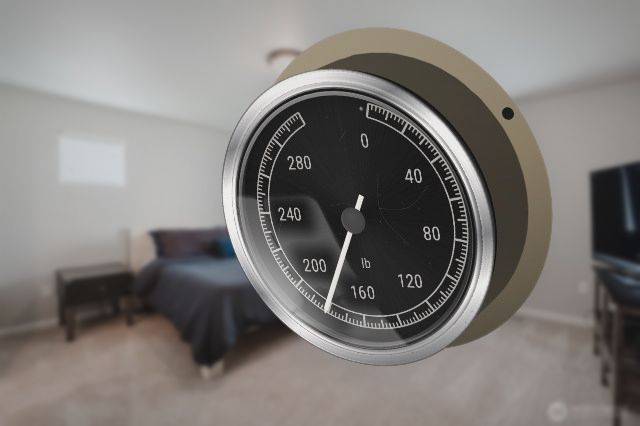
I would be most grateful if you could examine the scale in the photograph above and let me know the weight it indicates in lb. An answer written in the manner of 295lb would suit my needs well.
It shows 180lb
